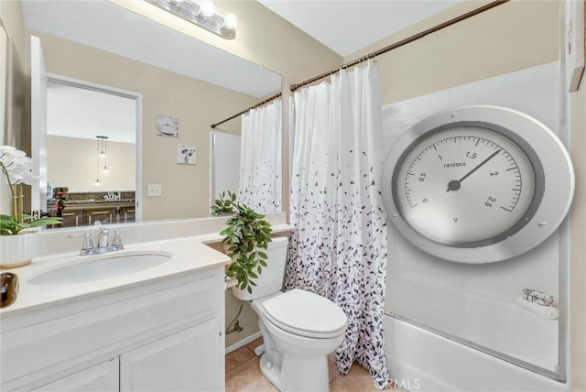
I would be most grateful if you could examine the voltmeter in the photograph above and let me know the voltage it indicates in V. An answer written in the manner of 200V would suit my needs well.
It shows 1.75V
